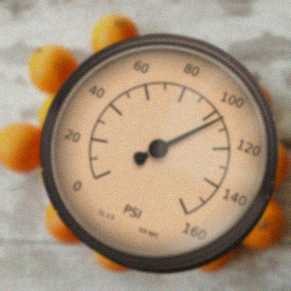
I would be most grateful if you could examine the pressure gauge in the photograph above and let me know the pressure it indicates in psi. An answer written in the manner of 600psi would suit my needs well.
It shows 105psi
